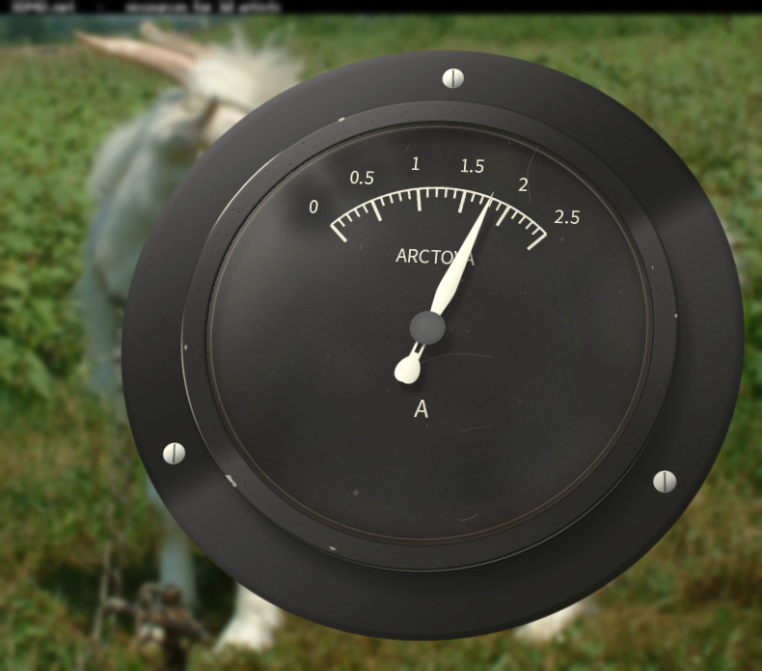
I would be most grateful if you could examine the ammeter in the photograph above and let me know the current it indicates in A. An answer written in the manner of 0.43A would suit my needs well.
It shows 1.8A
